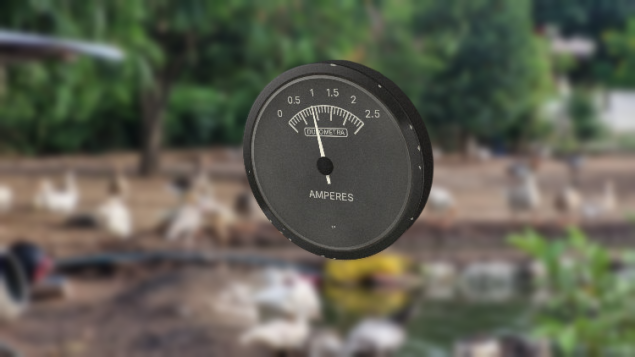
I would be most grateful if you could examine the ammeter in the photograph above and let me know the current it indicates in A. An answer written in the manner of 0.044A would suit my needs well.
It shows 1A
